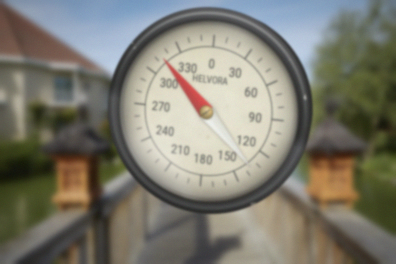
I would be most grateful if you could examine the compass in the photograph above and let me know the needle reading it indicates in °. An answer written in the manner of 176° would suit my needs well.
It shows 315°
